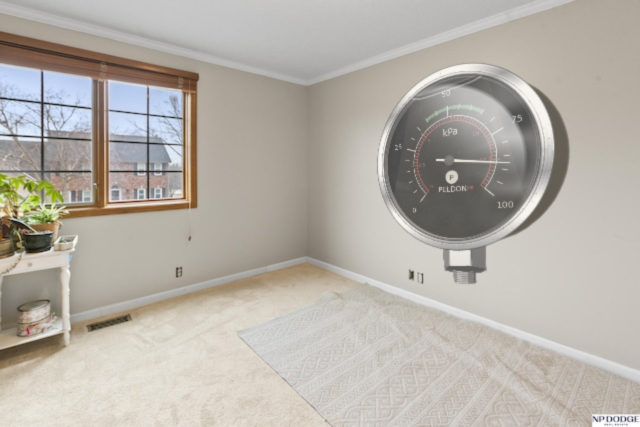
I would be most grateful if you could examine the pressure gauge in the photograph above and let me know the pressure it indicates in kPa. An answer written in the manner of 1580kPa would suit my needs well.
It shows 87.5kPa
